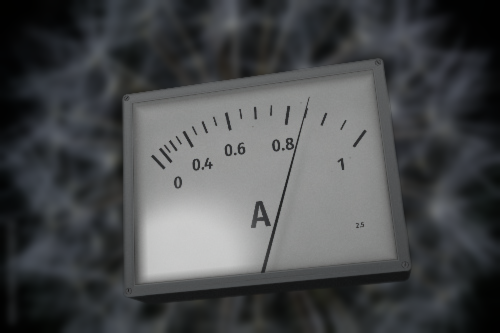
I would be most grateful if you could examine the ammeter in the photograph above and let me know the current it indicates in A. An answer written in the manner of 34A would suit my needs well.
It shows 0.85A
